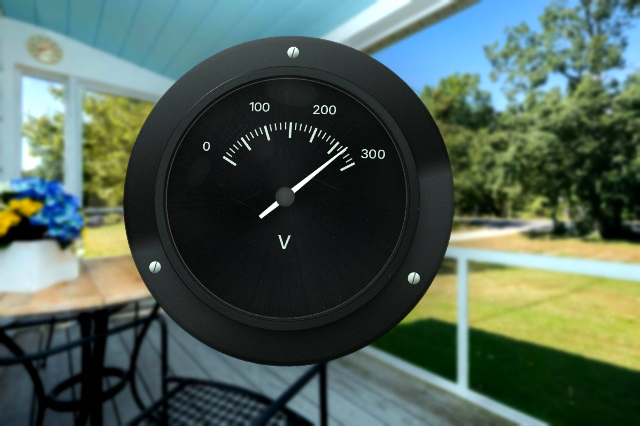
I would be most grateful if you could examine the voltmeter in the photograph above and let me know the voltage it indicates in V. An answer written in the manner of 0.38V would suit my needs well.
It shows 270V
